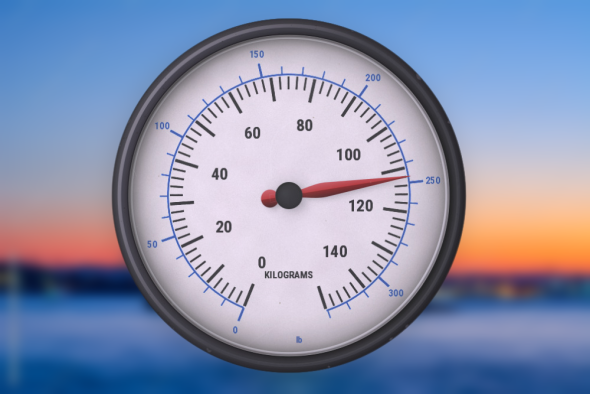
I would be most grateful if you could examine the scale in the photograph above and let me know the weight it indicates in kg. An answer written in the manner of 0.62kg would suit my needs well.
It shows 112kg
